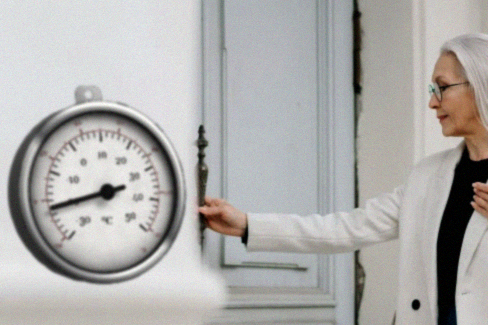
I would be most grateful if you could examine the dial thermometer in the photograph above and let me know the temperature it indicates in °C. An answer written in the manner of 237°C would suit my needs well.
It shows -20°C
